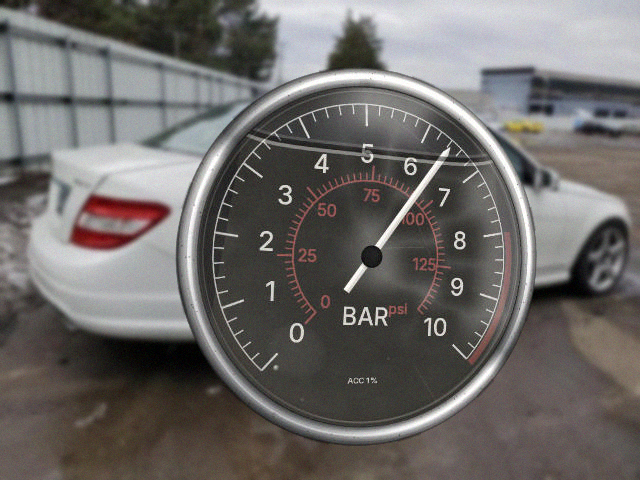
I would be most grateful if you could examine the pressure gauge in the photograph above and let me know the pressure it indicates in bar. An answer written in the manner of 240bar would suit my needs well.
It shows 6.4bar
